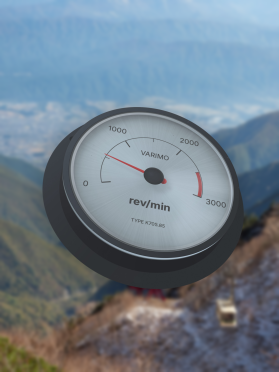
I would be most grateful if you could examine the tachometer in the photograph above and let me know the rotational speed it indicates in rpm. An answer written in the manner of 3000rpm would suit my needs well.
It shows 500rpm
